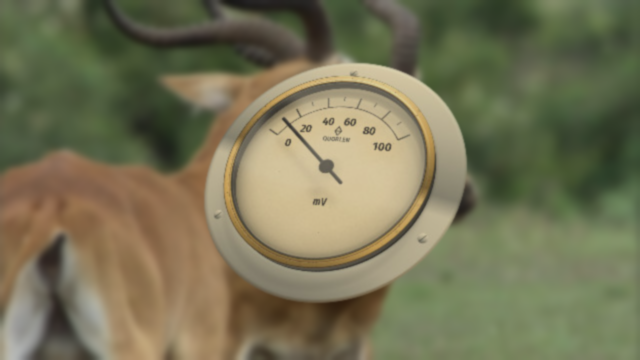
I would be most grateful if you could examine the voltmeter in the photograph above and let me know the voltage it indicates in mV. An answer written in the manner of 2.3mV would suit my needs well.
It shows 10mV
